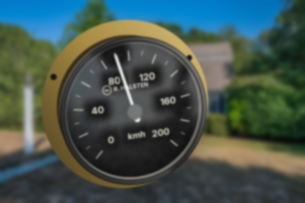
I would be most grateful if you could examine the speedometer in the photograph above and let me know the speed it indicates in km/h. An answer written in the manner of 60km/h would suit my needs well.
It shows 90km/h
